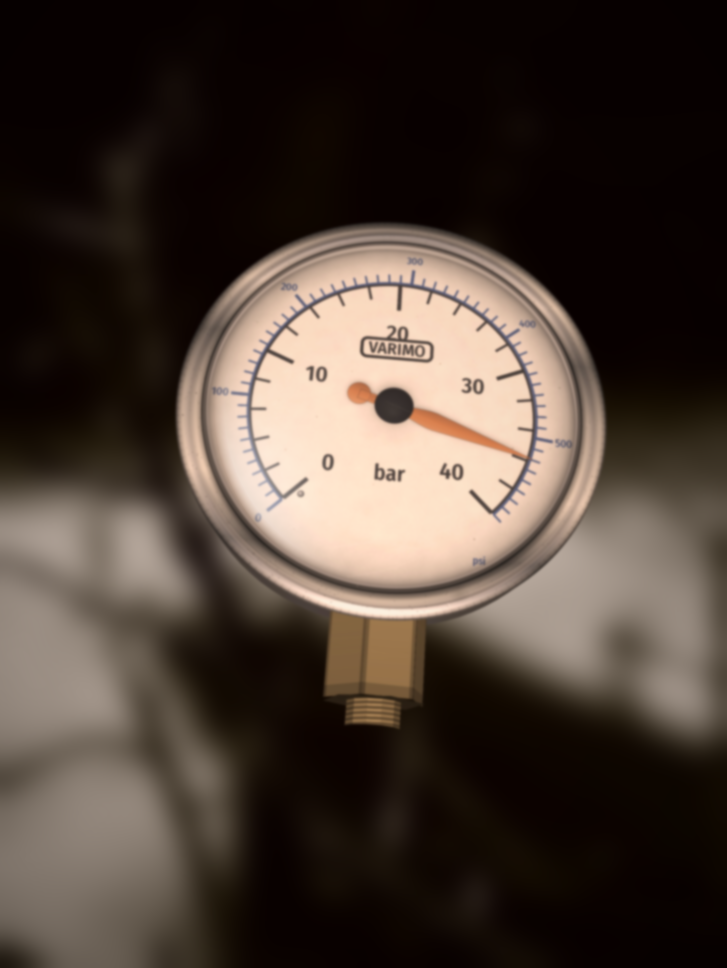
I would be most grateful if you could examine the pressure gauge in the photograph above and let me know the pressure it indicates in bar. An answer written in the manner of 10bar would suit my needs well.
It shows 36bar
